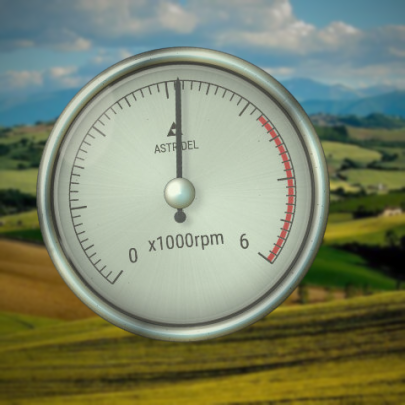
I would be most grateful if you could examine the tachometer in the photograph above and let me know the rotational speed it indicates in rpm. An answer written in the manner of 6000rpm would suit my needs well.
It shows 3150rpm
